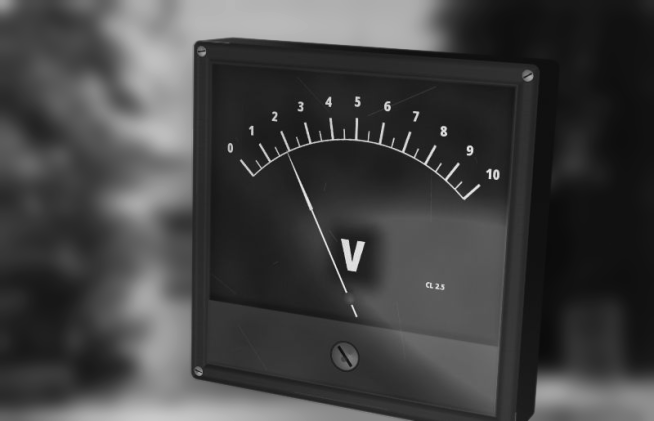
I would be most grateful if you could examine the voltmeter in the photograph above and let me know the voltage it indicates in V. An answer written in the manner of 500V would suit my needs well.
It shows 2V
